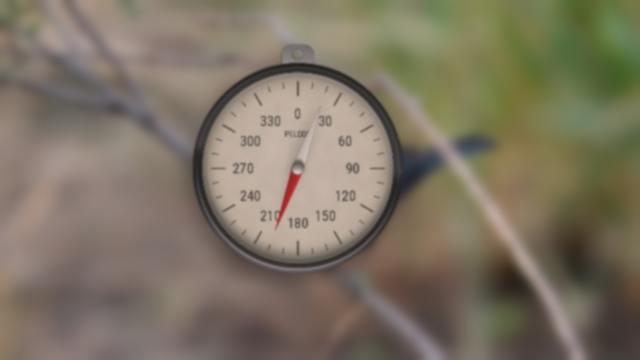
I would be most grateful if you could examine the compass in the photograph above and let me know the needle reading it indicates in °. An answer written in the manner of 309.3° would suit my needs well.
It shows 200°
